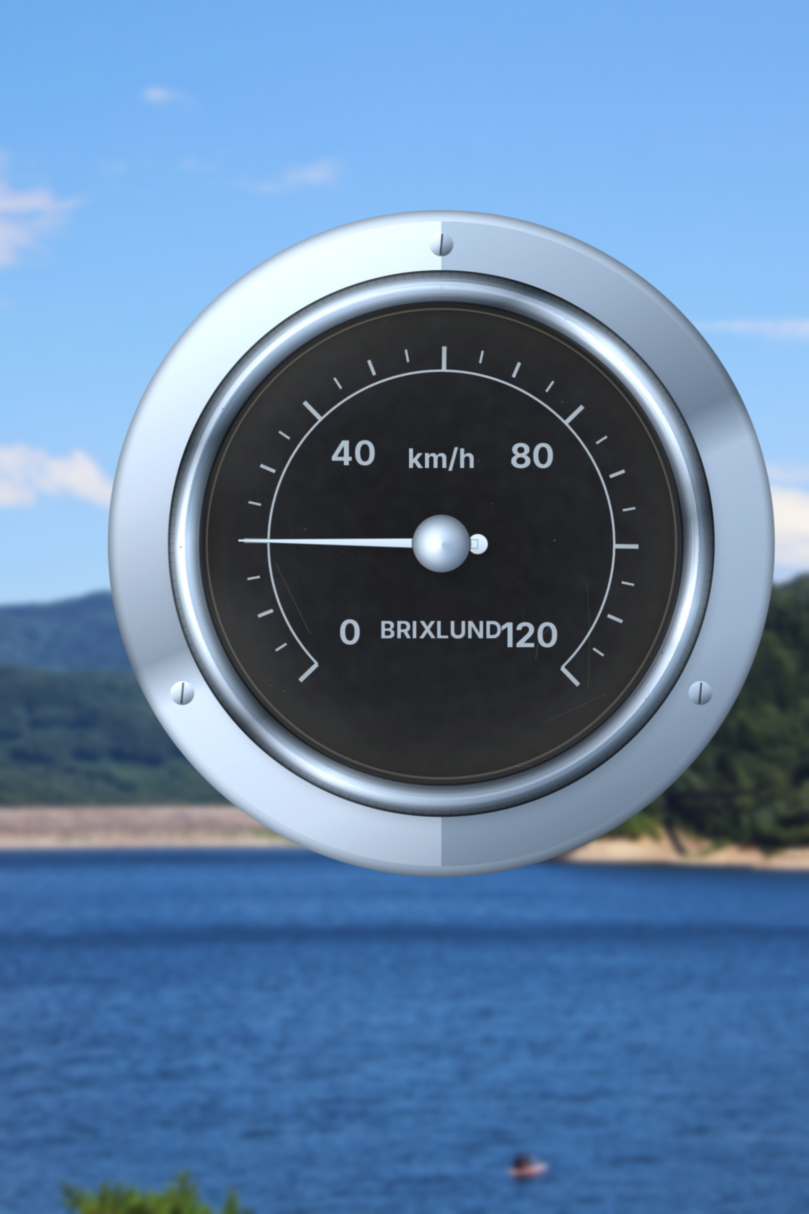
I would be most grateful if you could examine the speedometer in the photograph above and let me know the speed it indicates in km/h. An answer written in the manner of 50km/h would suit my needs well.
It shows 20km/h
